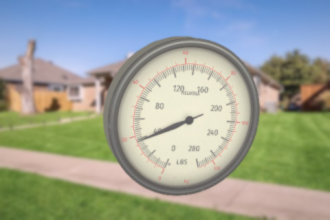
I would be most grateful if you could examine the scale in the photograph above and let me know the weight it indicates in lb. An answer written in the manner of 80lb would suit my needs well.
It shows 40lb
